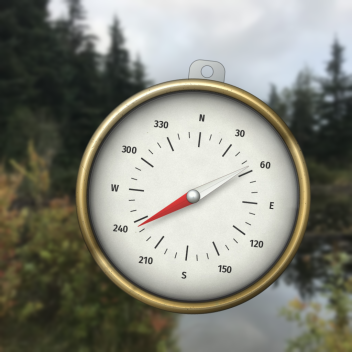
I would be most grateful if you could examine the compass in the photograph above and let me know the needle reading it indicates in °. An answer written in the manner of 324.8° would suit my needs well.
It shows 235°
